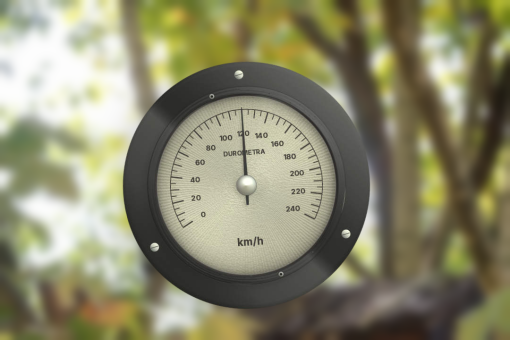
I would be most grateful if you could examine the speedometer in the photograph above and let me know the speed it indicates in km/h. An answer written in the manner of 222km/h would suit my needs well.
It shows 120km/h
